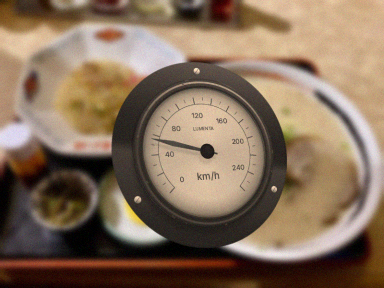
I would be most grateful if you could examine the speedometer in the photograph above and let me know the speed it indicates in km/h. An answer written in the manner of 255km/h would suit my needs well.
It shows 55km/h
